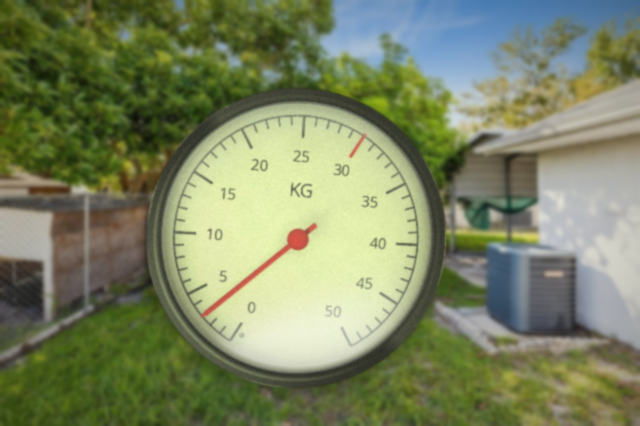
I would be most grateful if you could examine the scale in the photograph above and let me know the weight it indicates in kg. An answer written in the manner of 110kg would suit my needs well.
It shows 3kg
